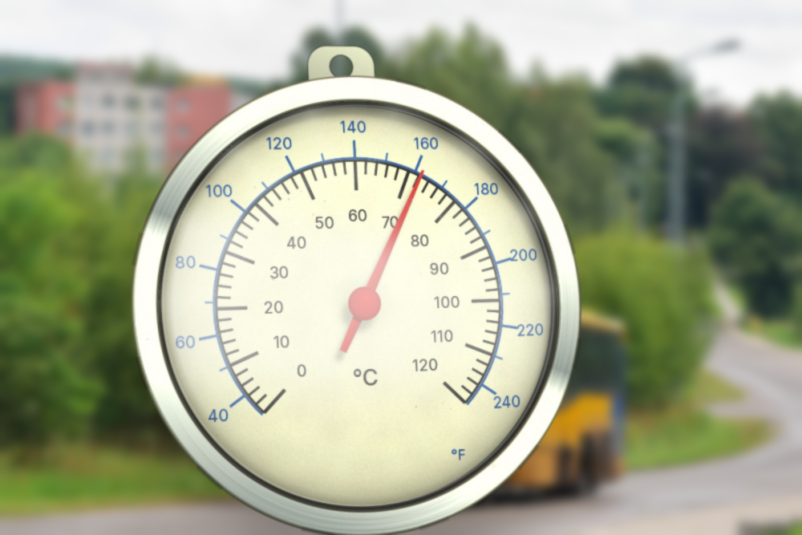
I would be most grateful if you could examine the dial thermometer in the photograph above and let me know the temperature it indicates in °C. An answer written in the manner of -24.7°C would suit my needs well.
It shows 72°C
